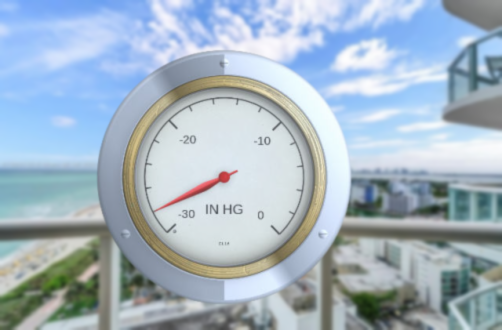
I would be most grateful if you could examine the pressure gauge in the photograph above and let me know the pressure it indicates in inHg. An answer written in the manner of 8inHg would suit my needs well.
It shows -28inHg
